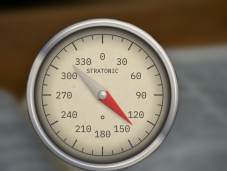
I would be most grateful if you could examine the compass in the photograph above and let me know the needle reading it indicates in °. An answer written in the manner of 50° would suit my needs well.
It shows 135°
